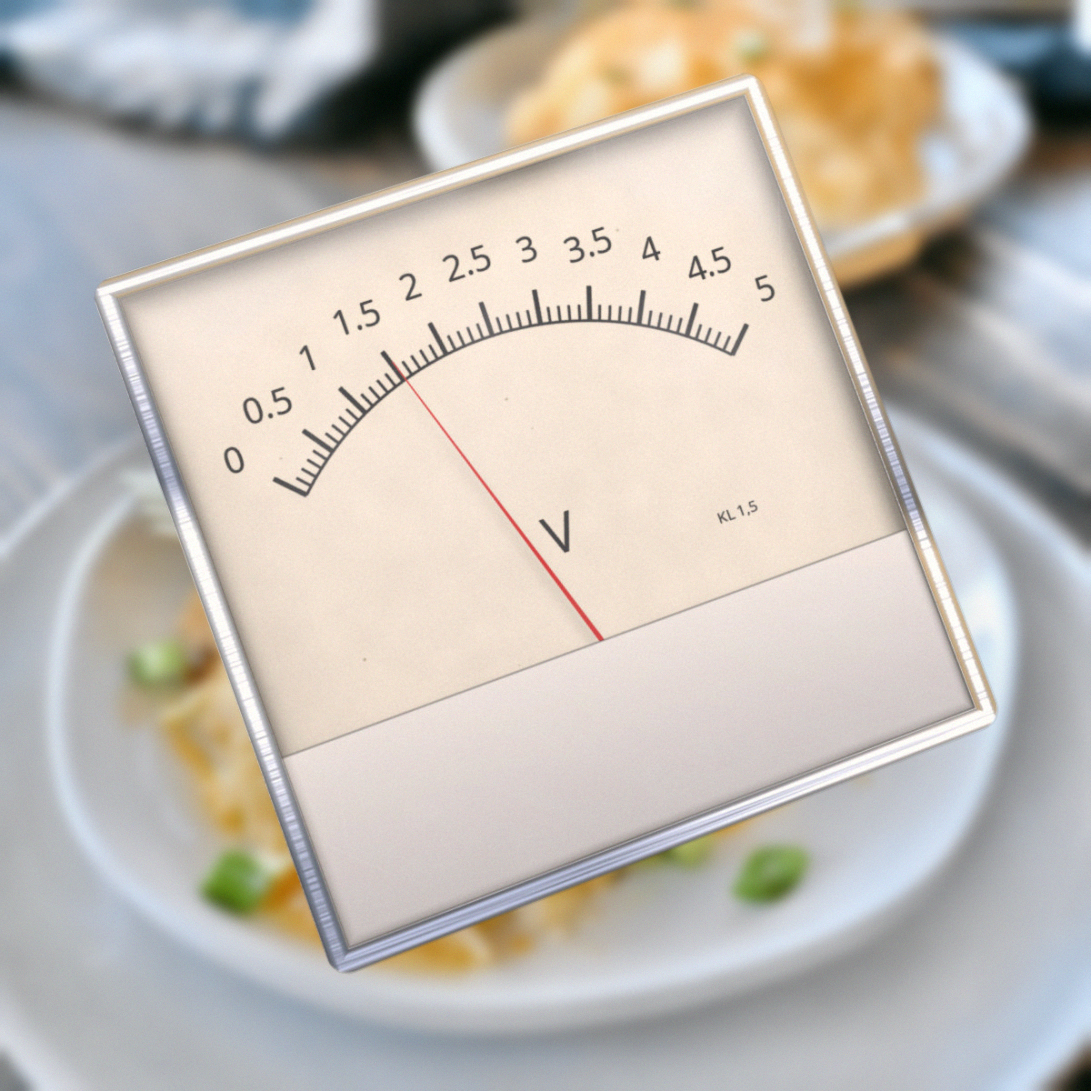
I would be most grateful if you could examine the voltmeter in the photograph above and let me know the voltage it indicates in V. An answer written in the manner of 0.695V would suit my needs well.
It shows 1.5V
